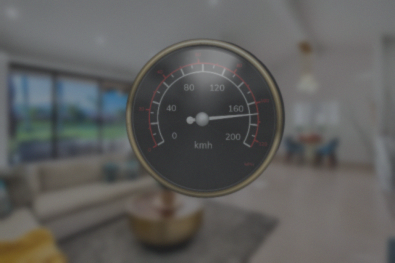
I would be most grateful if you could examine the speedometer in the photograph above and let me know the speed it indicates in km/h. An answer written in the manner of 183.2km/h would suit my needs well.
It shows 170km/h
